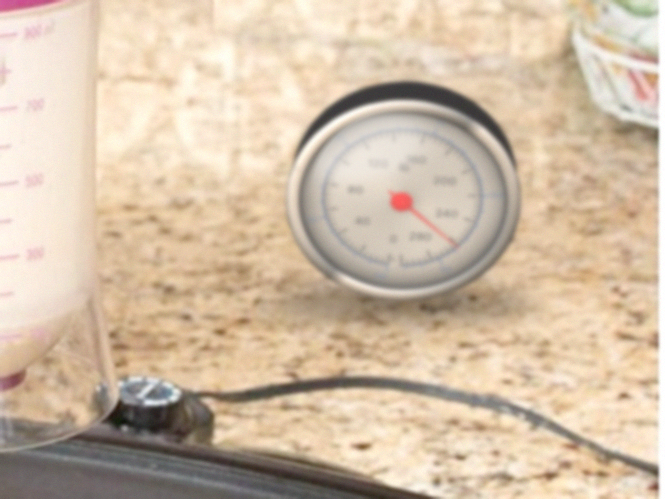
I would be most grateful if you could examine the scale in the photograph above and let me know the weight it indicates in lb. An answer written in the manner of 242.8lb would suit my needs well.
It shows 260lb
